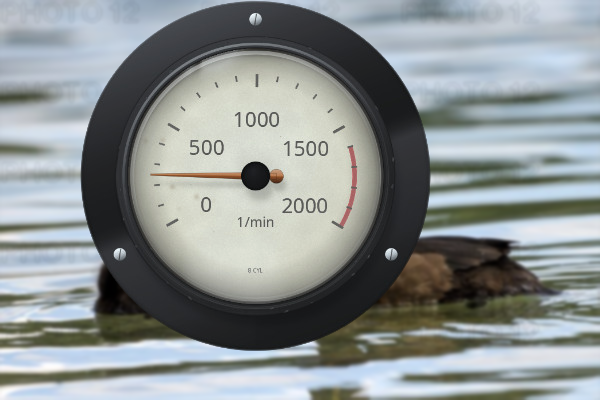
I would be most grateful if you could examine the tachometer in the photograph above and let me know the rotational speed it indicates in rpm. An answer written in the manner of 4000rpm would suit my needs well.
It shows 250rpm
